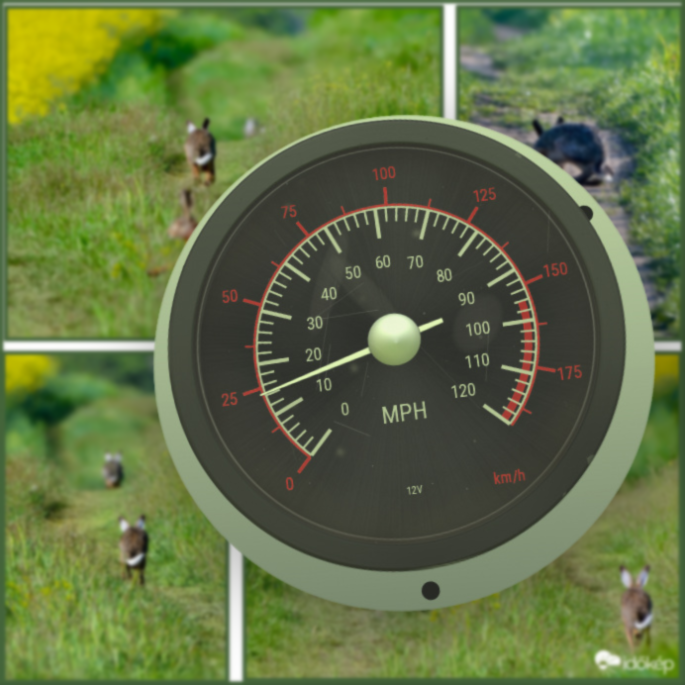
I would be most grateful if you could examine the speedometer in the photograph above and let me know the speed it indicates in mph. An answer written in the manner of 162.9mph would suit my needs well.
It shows 14mph
